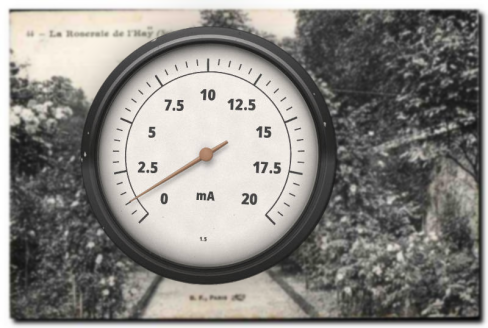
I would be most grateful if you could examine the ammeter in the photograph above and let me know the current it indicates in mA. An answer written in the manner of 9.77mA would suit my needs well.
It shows 1mA
